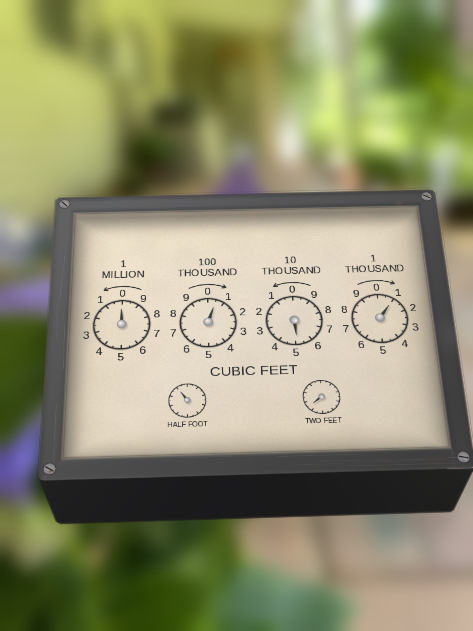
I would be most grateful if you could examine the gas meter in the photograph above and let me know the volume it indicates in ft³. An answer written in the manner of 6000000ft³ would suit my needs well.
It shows 5100ft³
